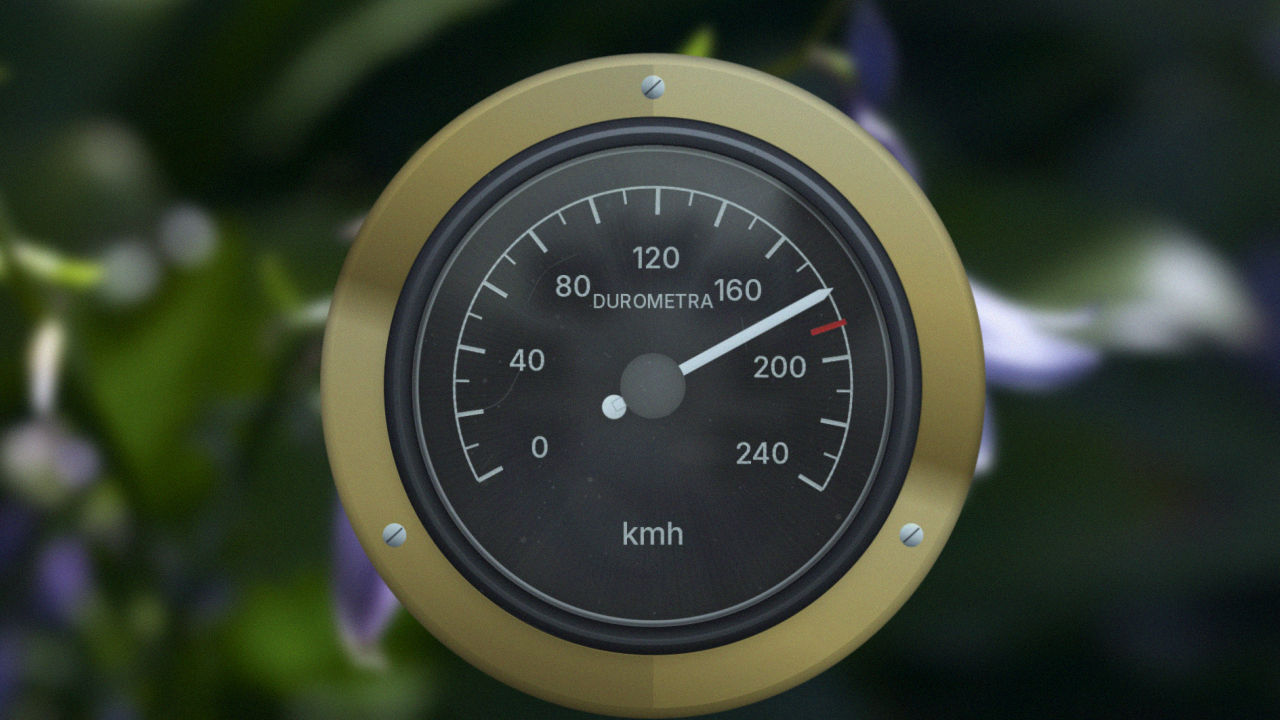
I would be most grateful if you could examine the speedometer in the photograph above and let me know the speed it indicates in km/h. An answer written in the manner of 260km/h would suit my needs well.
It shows 180km/h
